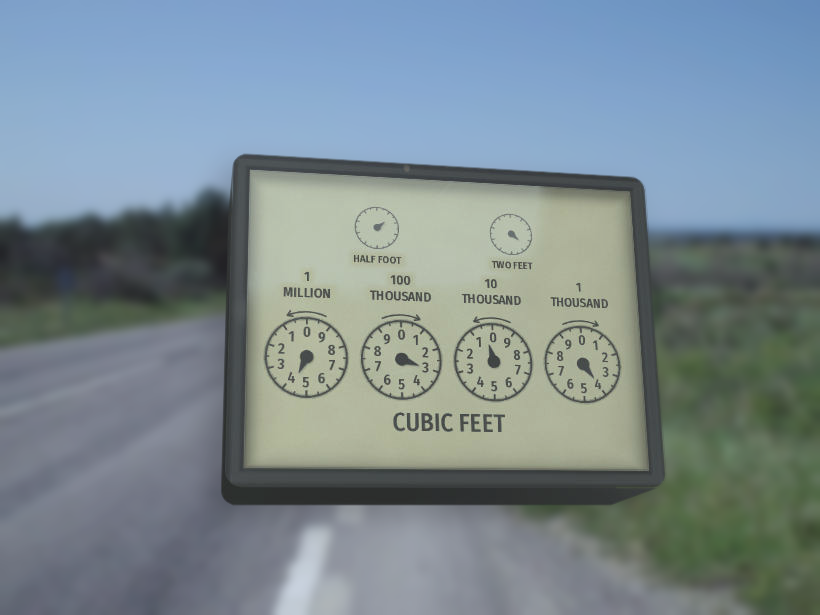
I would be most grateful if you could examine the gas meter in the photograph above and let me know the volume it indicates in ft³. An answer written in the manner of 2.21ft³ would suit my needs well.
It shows 430400ft³
